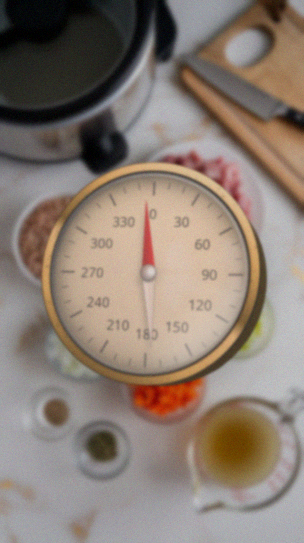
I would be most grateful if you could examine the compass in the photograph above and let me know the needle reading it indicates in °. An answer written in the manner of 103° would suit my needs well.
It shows 355°
